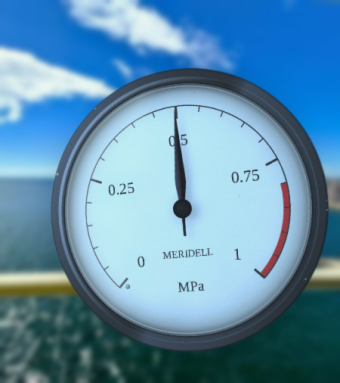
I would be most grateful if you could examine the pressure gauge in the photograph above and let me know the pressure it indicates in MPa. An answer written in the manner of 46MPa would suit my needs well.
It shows 0.5MPa
